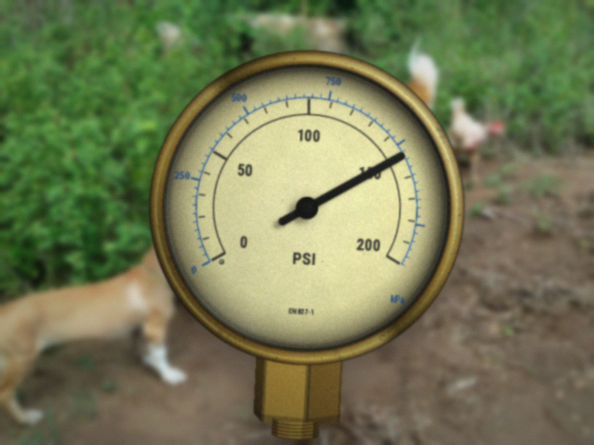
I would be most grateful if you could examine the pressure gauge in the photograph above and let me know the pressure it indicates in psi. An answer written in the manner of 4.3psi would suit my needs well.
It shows 150psi
